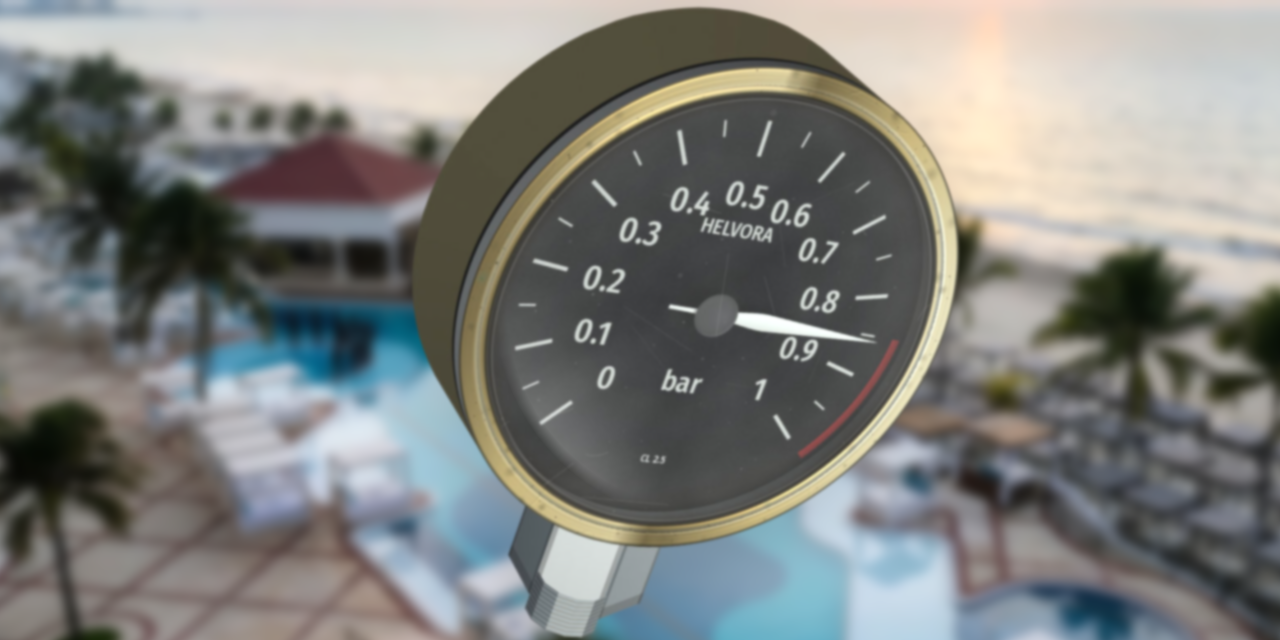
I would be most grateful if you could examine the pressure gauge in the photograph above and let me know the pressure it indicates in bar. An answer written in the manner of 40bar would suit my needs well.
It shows 0.85bar
